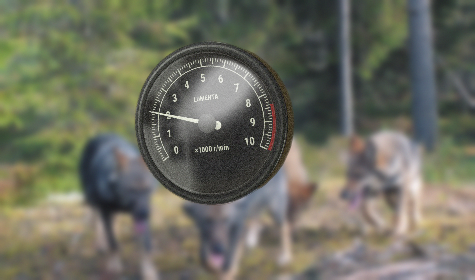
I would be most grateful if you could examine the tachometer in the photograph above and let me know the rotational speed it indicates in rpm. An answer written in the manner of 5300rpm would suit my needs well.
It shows 2000rpm
